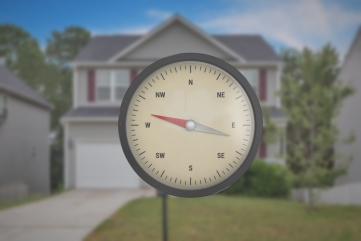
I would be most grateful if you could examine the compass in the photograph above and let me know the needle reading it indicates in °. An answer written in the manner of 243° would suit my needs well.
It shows 285°
